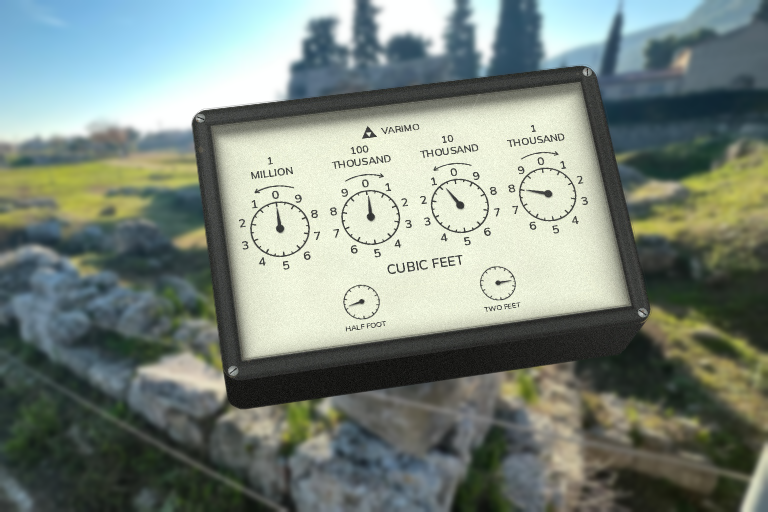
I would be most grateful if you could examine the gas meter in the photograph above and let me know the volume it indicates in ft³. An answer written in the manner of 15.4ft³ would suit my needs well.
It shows 800ft³
